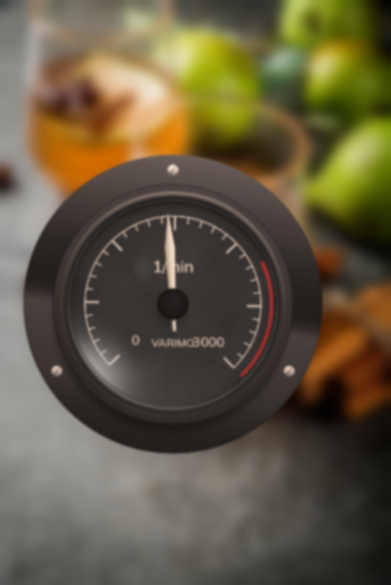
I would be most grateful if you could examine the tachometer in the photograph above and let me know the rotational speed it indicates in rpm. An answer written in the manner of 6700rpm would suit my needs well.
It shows 1450rpm
